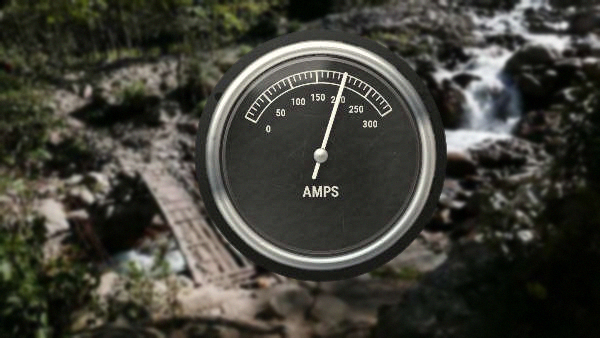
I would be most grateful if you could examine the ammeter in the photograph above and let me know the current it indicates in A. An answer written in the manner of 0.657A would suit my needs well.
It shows 200A
